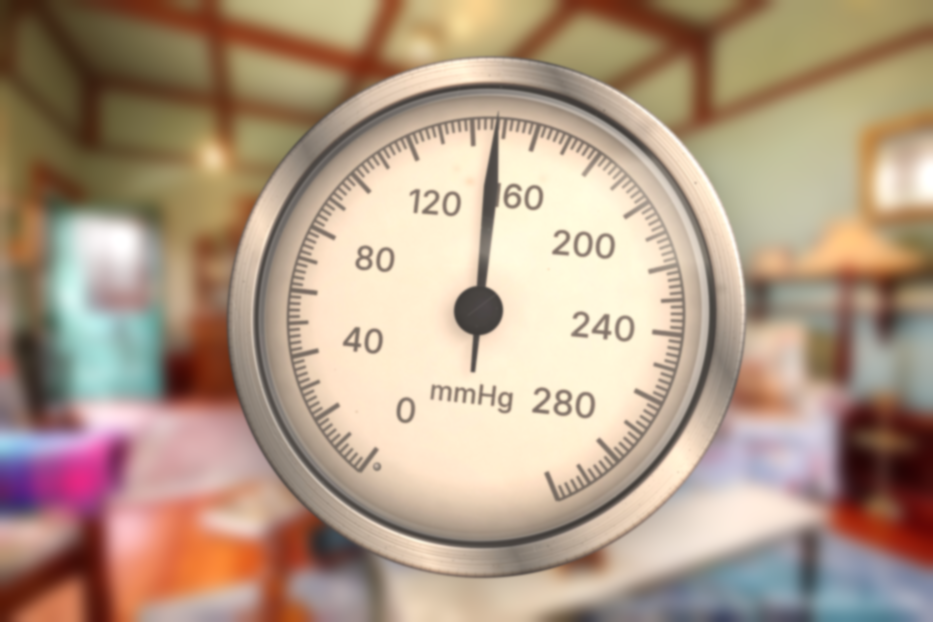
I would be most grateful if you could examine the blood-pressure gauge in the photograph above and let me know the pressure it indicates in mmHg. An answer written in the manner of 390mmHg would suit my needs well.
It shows 148mmHg
